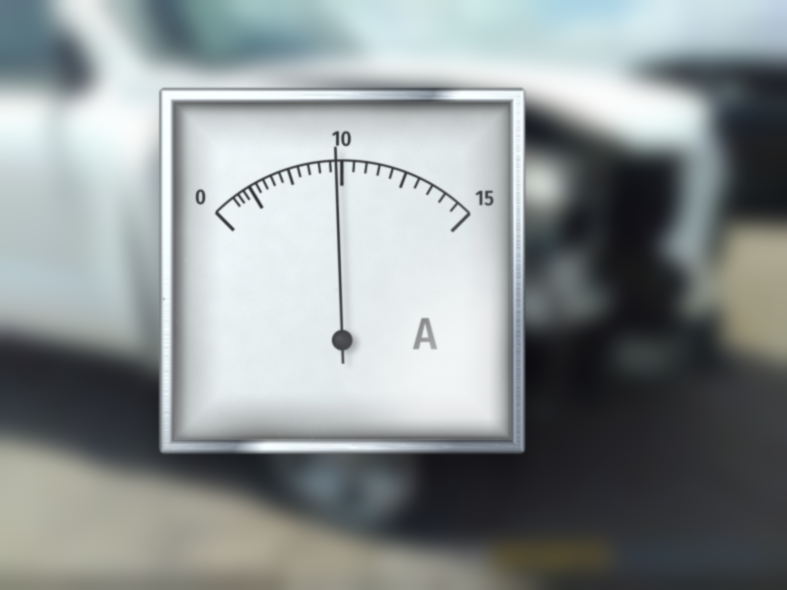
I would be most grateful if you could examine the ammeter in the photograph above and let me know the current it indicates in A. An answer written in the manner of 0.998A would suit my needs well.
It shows 9.75A
